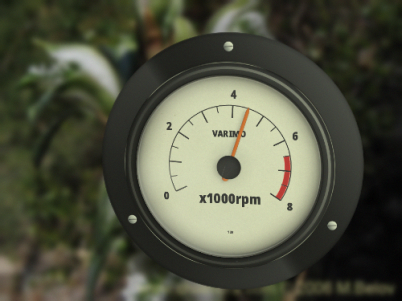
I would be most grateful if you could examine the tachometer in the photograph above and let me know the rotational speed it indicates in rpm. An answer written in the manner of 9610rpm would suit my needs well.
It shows 4500rpm
